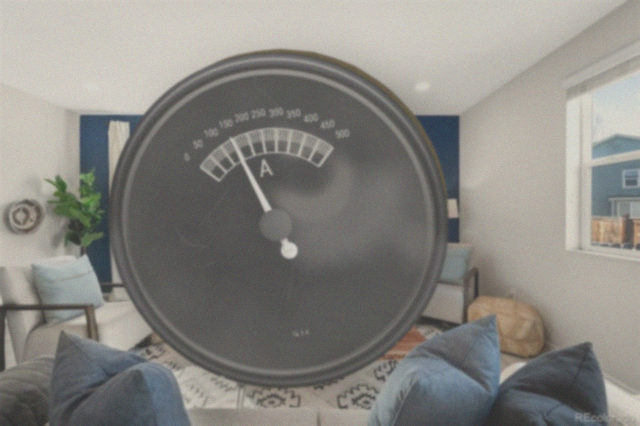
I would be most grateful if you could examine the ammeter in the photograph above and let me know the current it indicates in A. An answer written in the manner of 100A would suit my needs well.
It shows 150A
